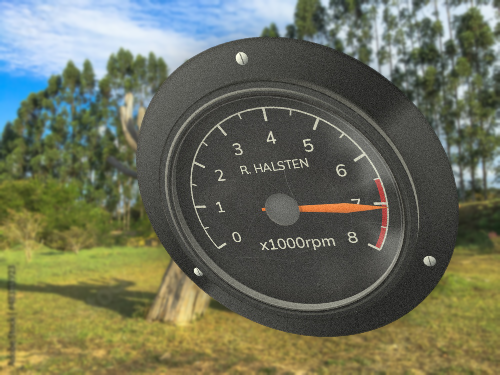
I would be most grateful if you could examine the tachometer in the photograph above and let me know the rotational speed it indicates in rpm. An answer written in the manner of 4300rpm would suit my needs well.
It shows 7000rpm
